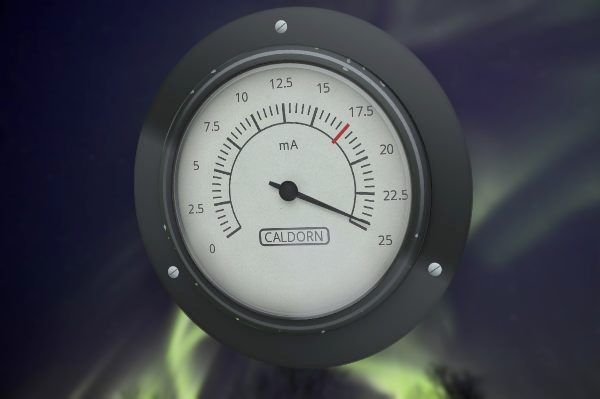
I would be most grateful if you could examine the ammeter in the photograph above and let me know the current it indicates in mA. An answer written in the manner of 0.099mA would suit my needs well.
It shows 24.5mA
